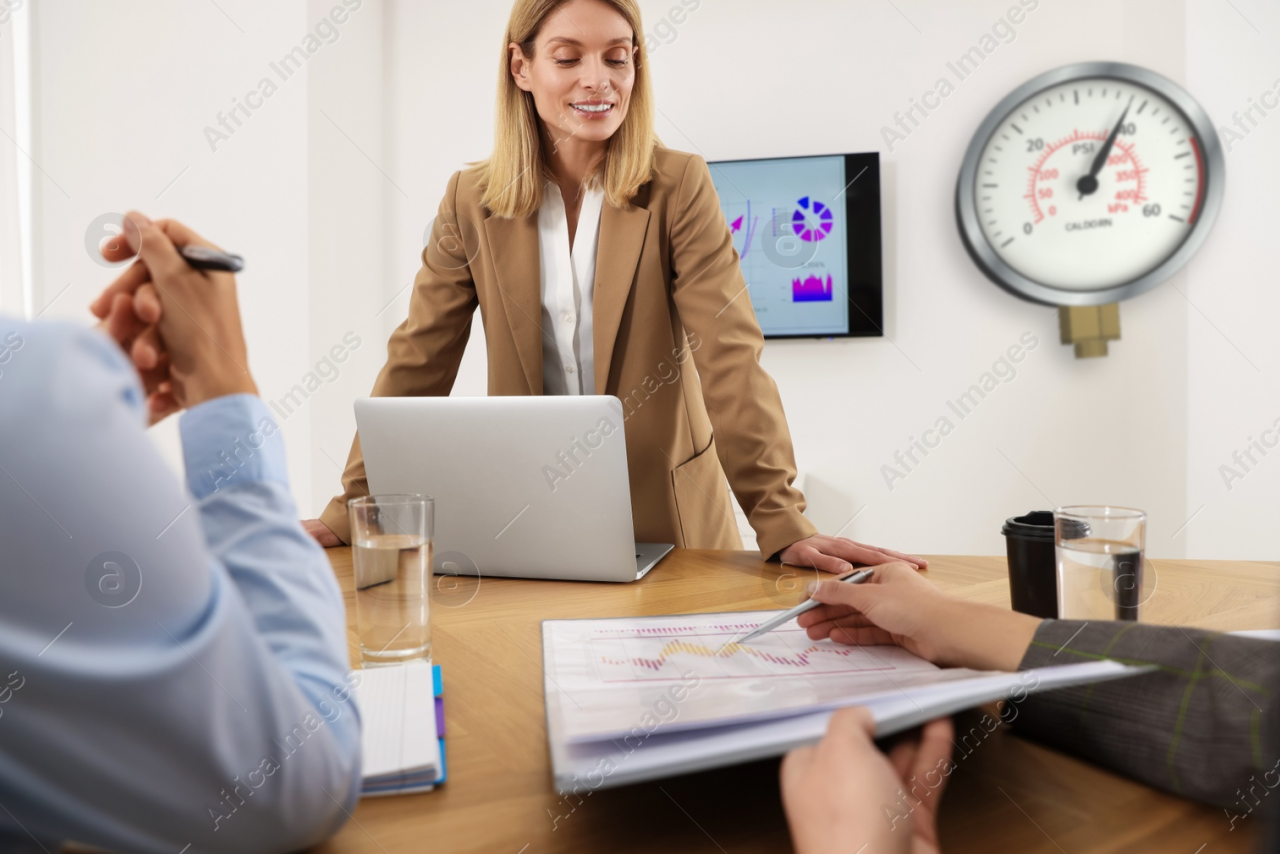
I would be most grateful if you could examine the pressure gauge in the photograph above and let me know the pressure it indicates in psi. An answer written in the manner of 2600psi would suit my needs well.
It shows 38psi
